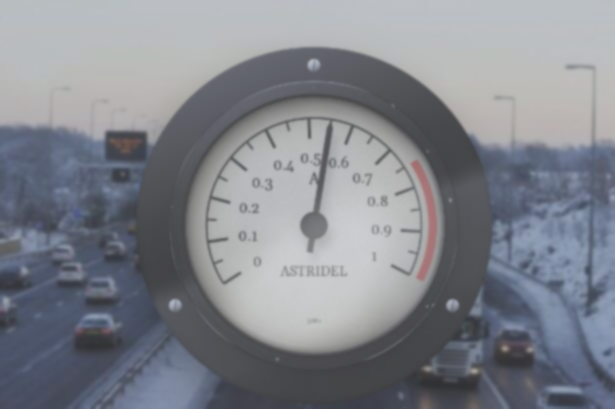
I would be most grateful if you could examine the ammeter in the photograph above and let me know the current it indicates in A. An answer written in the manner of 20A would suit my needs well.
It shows 0.55A
